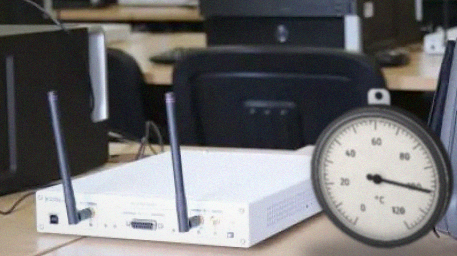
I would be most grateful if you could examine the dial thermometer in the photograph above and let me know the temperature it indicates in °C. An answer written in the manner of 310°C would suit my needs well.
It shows 100°C
